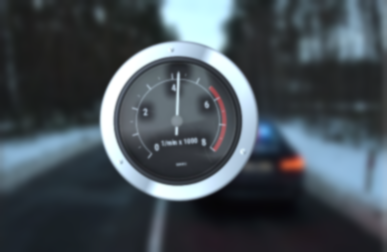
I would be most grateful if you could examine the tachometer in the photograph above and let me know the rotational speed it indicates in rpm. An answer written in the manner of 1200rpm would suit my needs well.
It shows 4250rpm
